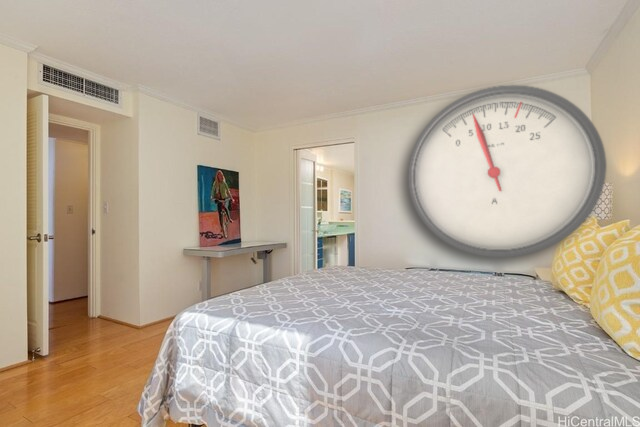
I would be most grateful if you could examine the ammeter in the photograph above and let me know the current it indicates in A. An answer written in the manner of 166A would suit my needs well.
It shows 7.5A
